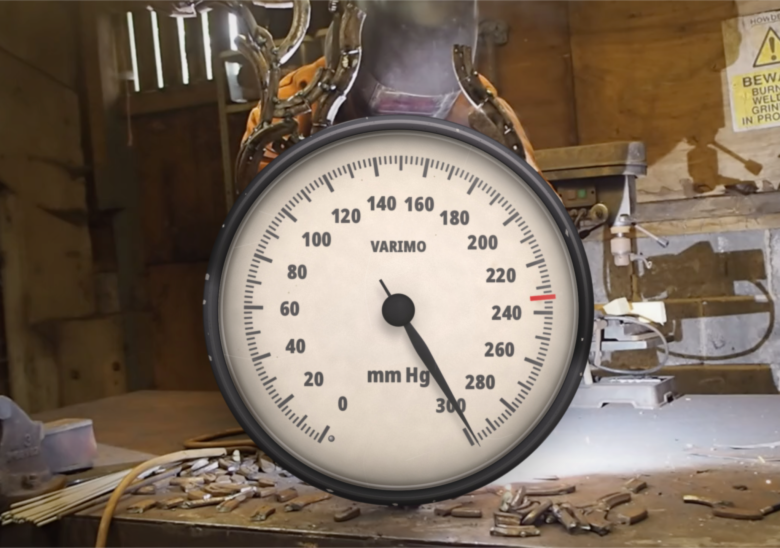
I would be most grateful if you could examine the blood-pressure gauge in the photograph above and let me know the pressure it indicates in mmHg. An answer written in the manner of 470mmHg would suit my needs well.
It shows 298mmHg
